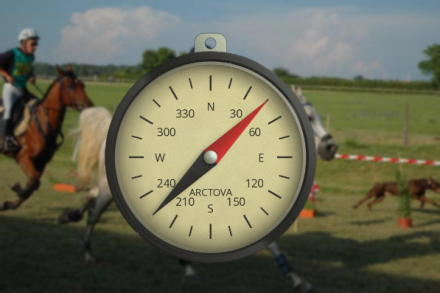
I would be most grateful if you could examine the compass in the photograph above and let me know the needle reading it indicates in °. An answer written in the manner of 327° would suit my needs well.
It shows 45°
